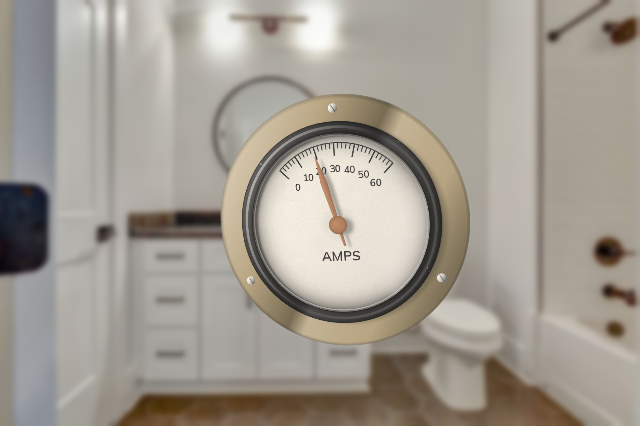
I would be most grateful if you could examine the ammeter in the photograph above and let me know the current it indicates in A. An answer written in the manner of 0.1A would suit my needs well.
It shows 20A
